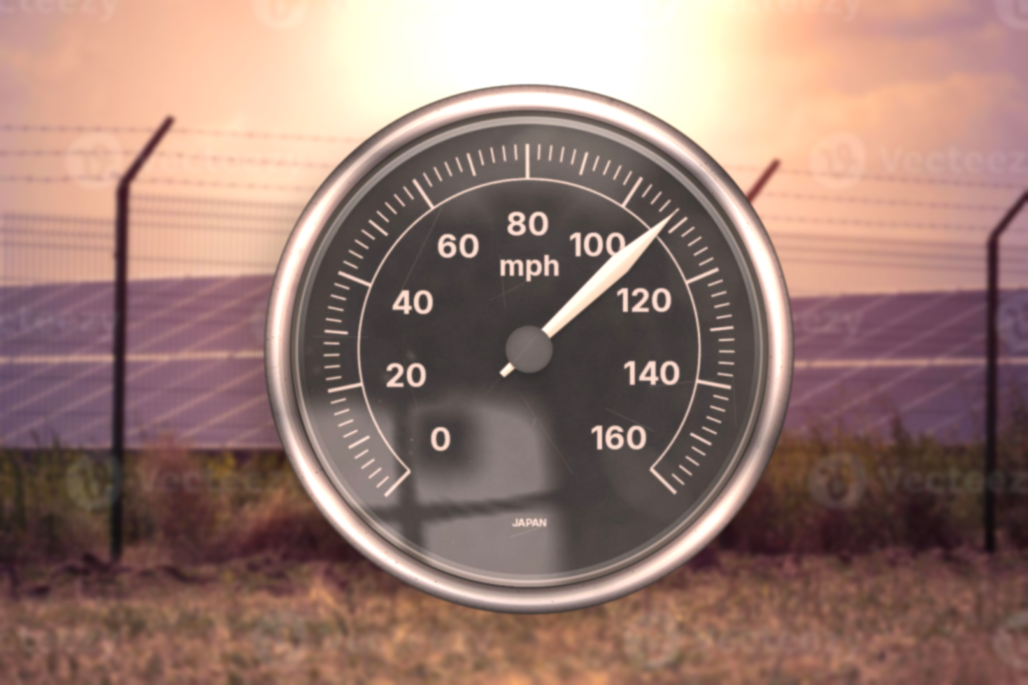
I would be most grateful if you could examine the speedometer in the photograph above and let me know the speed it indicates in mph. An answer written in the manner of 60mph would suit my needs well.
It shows 108mph
